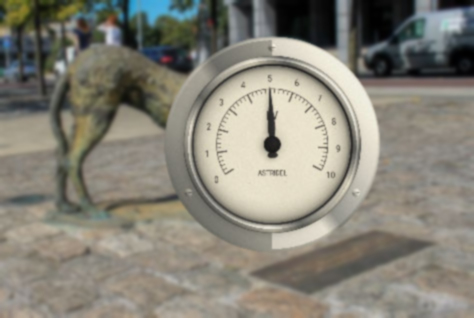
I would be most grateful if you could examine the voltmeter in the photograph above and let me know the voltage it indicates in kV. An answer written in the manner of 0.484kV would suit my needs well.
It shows 5kV
